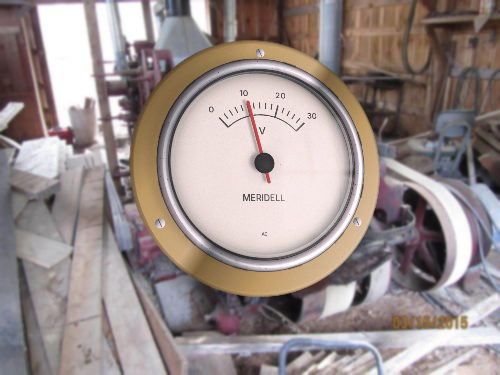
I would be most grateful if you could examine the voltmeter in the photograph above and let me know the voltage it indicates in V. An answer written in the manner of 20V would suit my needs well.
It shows 10V
